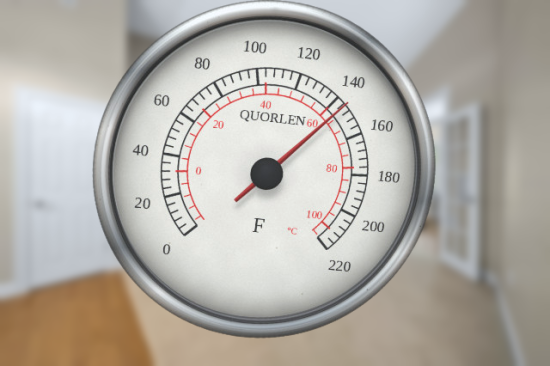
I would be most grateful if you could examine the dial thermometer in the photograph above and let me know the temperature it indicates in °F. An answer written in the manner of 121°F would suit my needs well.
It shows 144°F
